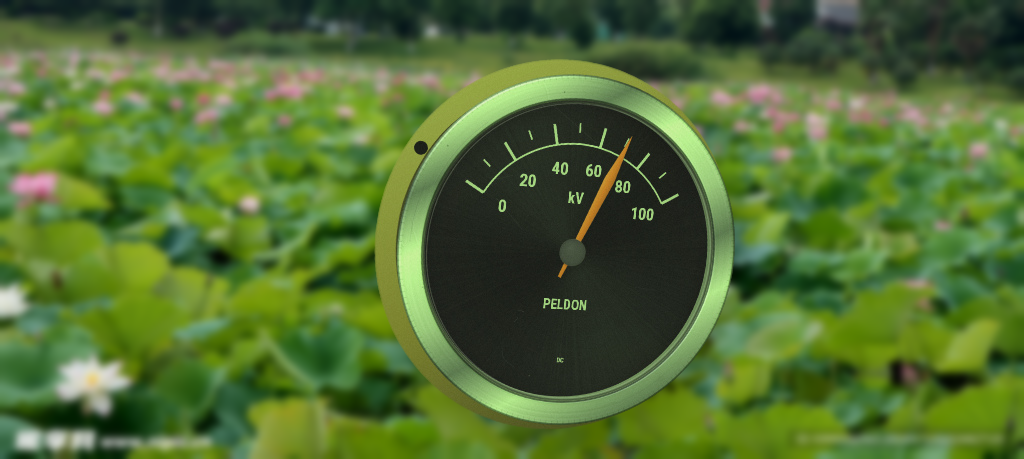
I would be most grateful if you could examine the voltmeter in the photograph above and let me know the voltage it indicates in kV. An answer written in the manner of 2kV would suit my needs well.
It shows 70kV
